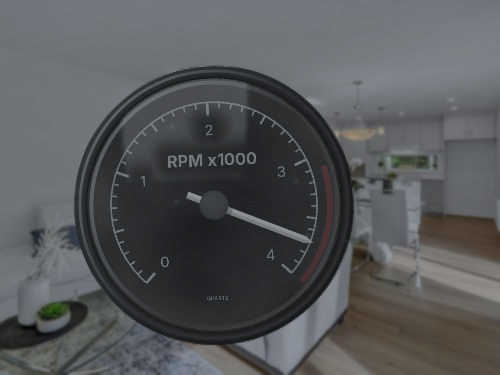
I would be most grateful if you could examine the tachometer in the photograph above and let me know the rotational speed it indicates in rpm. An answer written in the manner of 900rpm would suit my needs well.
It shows 3700rpm
